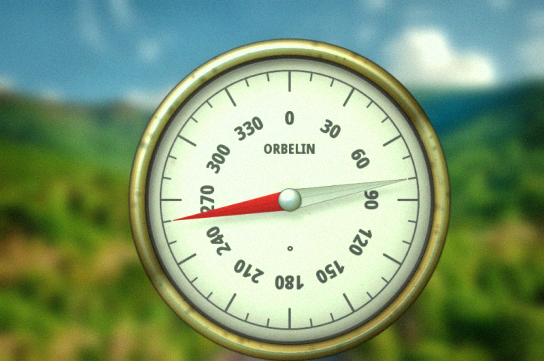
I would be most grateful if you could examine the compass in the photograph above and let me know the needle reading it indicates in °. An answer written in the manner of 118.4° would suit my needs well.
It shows 260°
